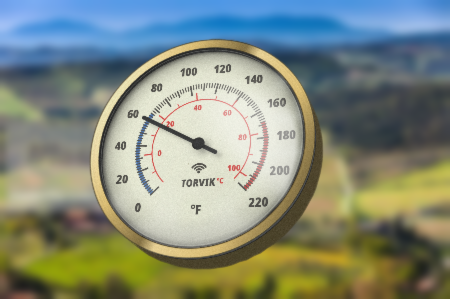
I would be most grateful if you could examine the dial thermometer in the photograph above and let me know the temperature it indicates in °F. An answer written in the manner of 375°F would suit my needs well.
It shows 60°F
